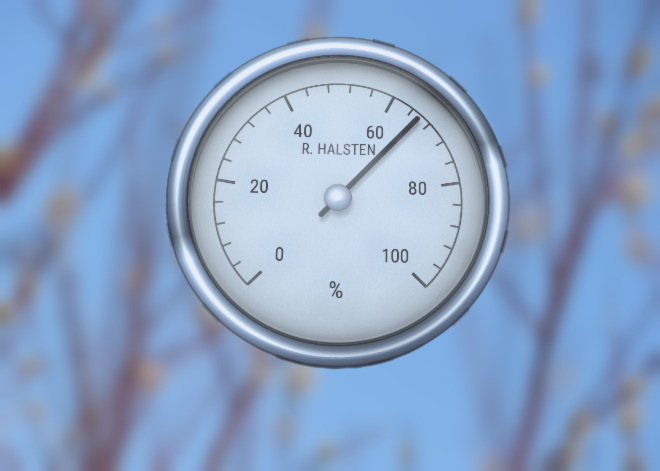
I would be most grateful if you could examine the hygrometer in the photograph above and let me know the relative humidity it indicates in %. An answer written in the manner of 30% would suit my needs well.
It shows 66%
